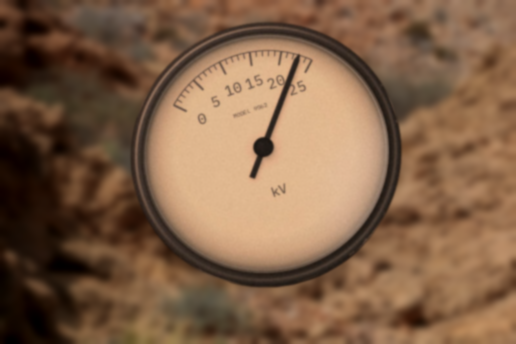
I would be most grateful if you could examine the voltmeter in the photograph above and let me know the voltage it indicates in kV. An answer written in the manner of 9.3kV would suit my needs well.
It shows 23kV
